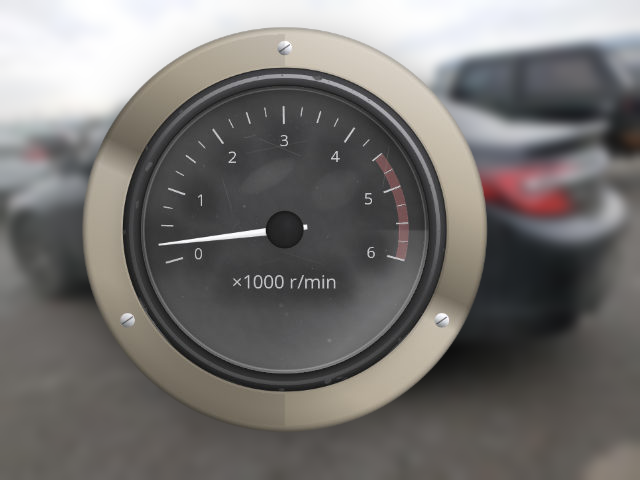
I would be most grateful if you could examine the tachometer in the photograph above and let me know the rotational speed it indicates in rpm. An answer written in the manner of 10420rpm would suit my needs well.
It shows 250rpm
